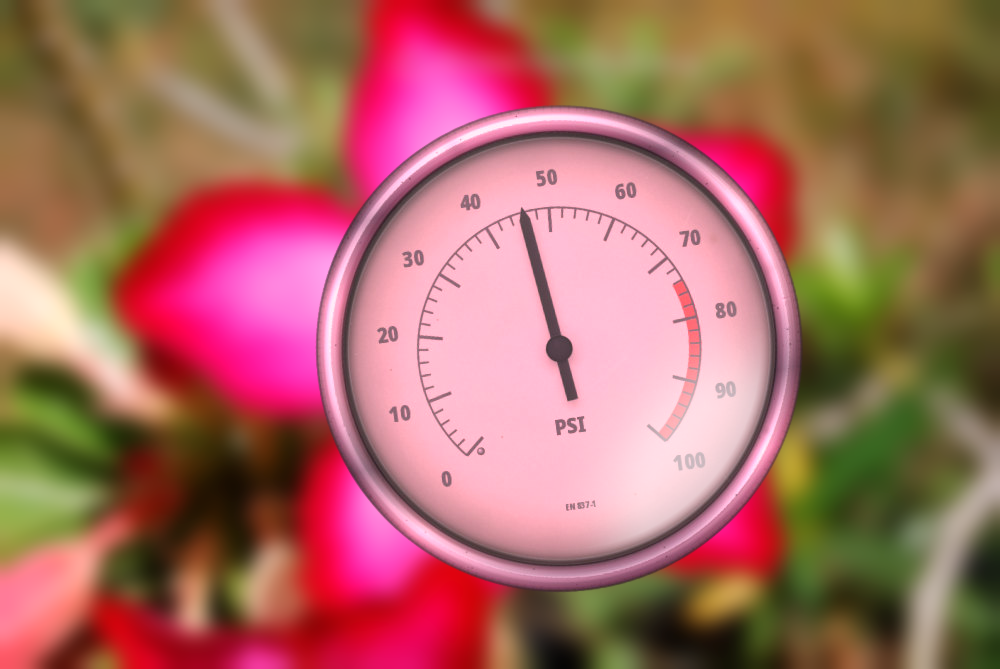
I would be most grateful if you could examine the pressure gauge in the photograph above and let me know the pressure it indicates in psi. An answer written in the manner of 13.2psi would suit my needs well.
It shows 46psi
